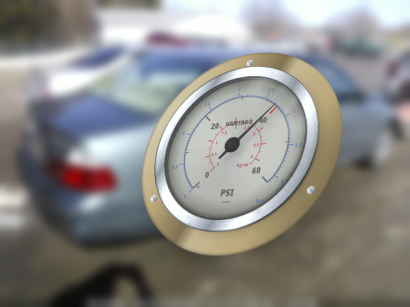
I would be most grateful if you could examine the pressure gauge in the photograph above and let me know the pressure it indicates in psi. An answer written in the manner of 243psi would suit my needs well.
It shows 40psi
